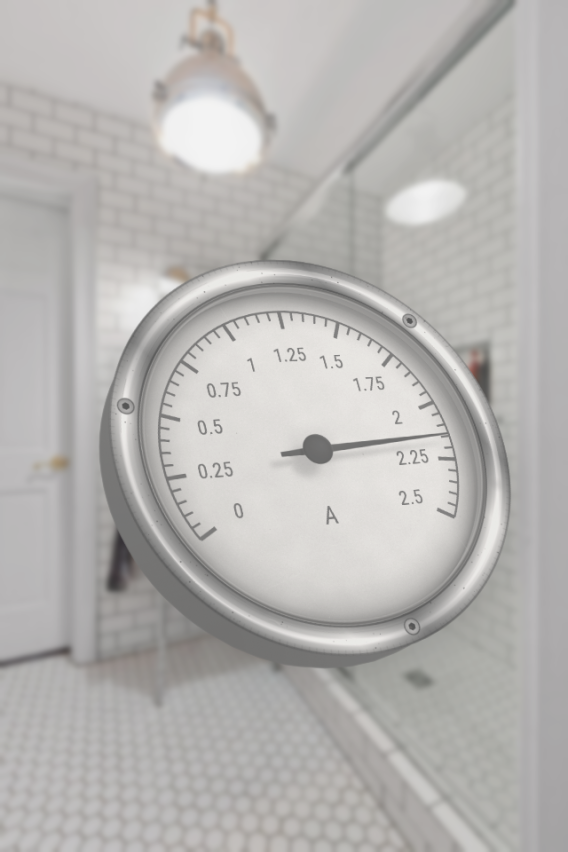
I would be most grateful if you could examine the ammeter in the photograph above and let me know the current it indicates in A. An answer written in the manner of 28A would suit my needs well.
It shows 2.15A
